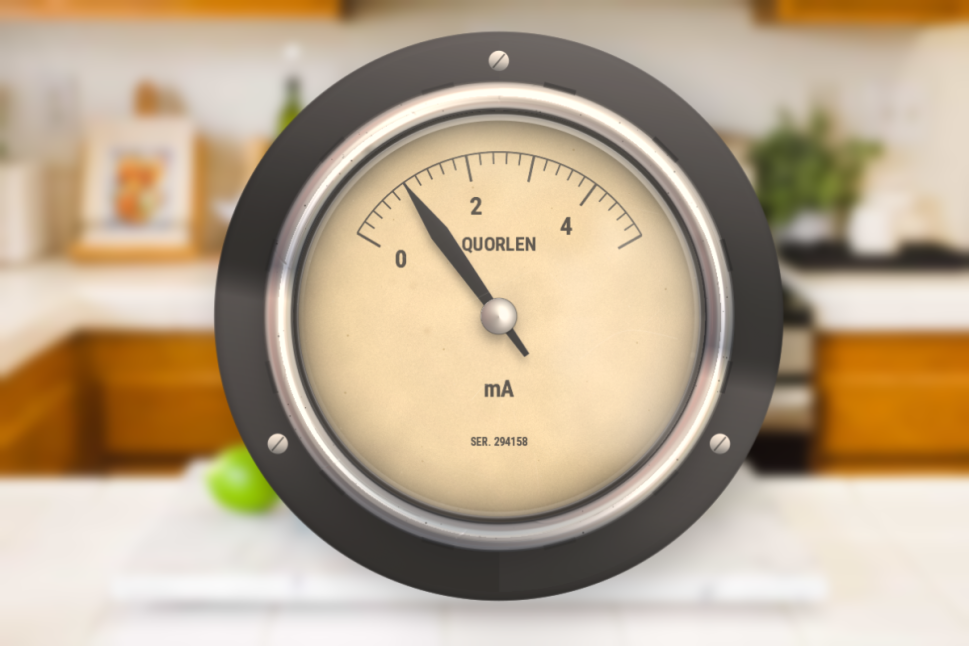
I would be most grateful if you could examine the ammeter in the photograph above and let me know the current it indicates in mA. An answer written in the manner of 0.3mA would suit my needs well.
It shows 1mA
